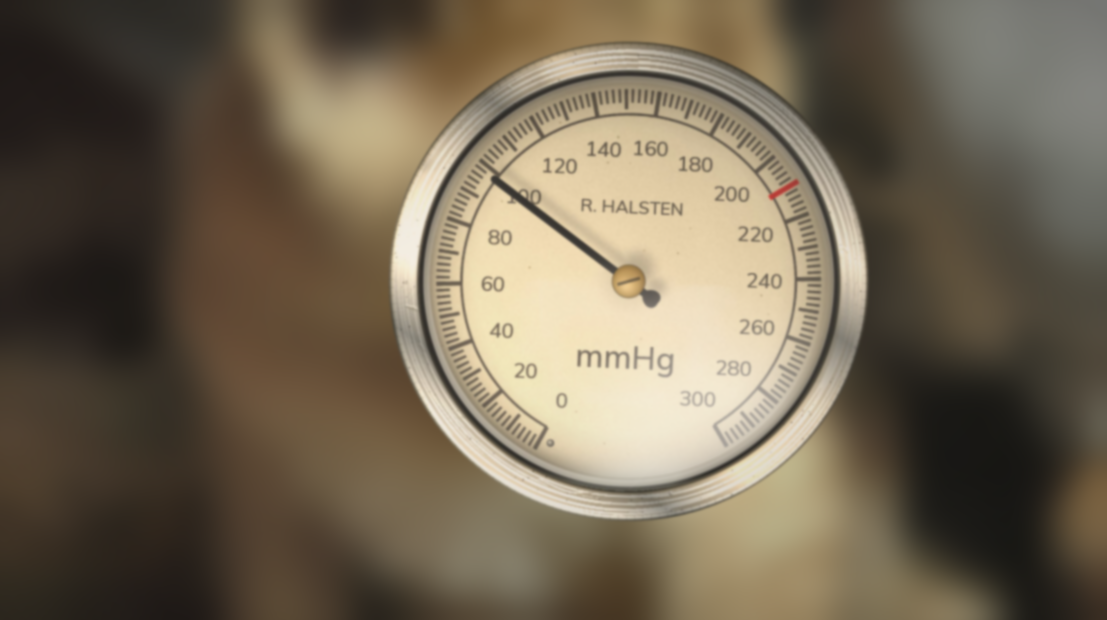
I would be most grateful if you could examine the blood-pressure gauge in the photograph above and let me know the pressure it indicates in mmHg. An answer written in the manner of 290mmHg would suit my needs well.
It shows 98mmHg
